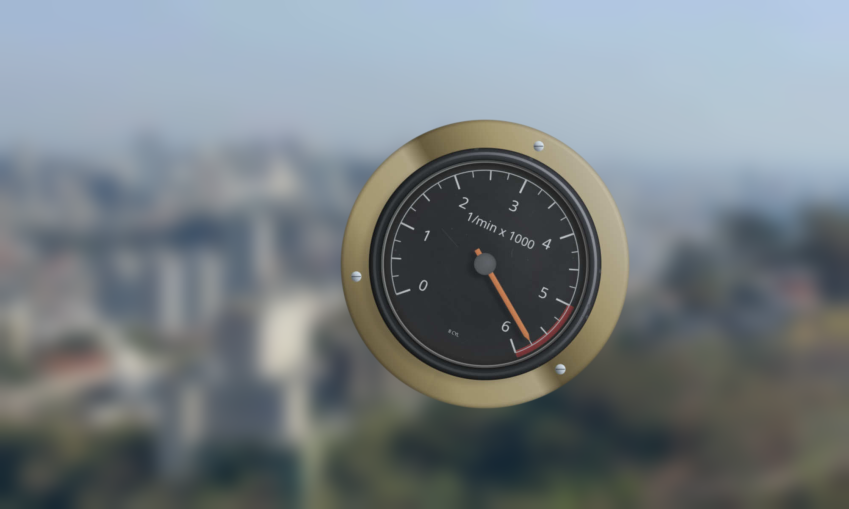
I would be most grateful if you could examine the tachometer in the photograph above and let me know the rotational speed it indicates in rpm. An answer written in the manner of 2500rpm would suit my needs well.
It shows 5750rpm
